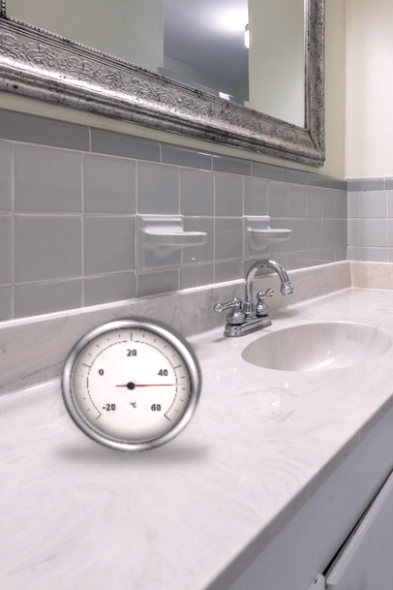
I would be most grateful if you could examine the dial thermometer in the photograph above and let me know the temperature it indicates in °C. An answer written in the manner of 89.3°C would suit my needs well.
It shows 46°C
